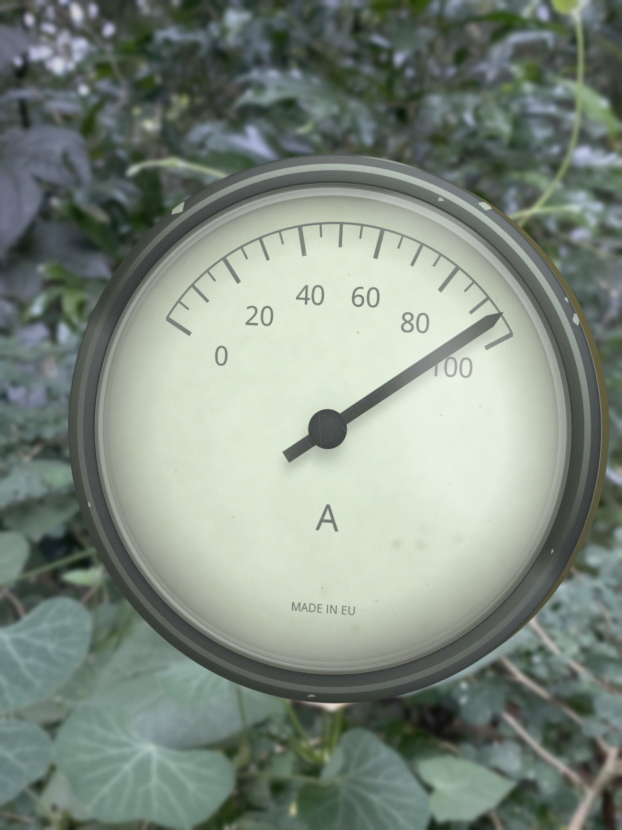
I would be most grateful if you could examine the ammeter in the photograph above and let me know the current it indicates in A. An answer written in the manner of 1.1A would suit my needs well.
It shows 95A
